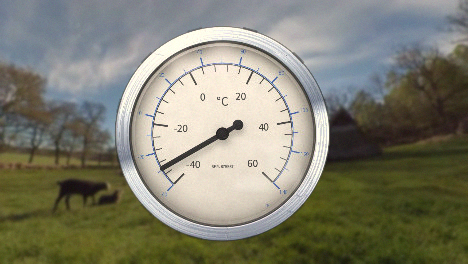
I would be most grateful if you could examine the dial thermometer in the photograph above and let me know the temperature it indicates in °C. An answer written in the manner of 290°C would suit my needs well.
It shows -34°C
